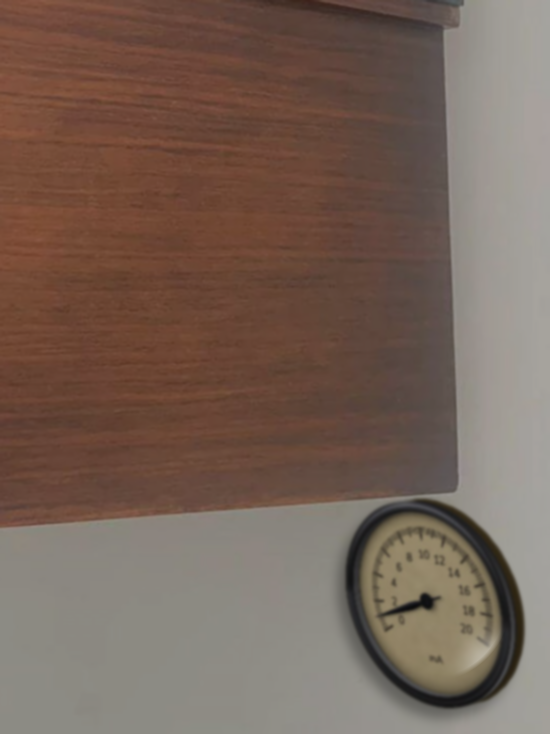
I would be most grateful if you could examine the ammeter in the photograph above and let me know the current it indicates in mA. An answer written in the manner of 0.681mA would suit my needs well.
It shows 1mA
